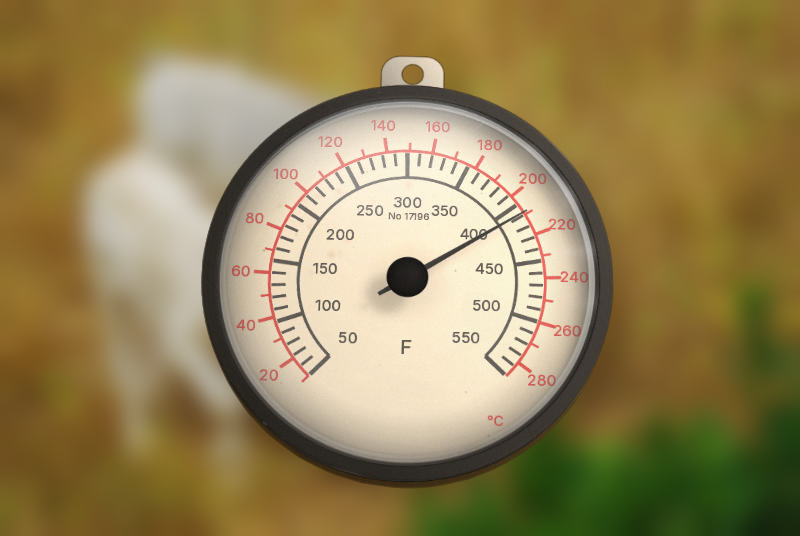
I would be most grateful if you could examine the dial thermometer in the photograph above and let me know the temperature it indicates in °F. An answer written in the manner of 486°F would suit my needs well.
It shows 410°F
